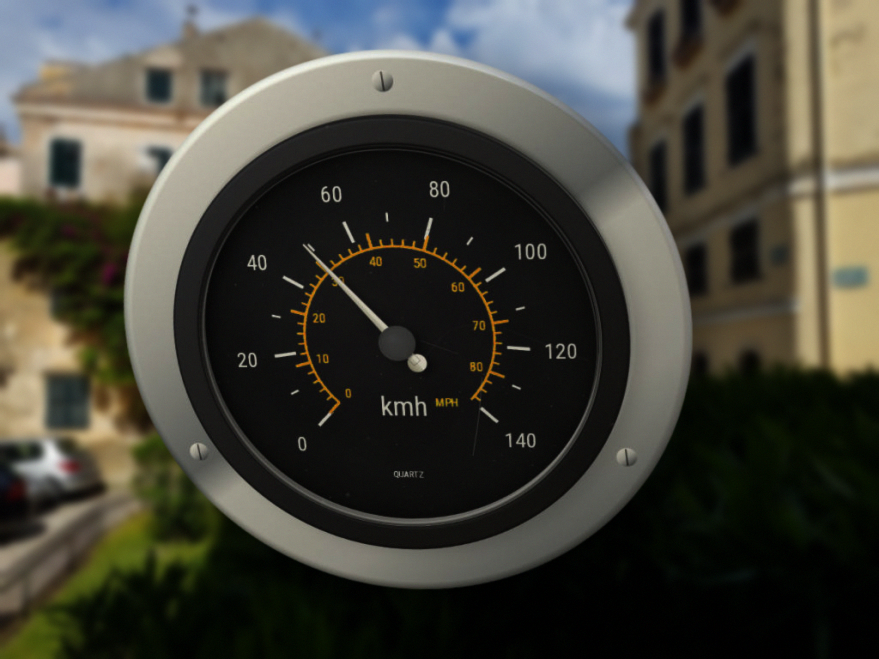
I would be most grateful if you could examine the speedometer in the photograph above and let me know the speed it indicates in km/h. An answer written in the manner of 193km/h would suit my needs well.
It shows 50km/h
